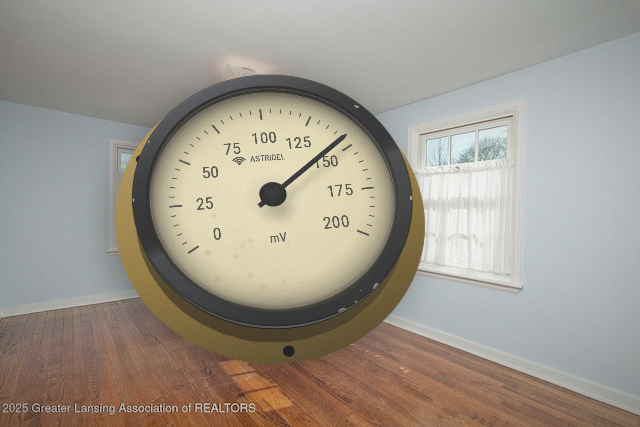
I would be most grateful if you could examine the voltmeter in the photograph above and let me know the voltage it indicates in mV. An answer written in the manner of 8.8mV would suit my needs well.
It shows 145mV
